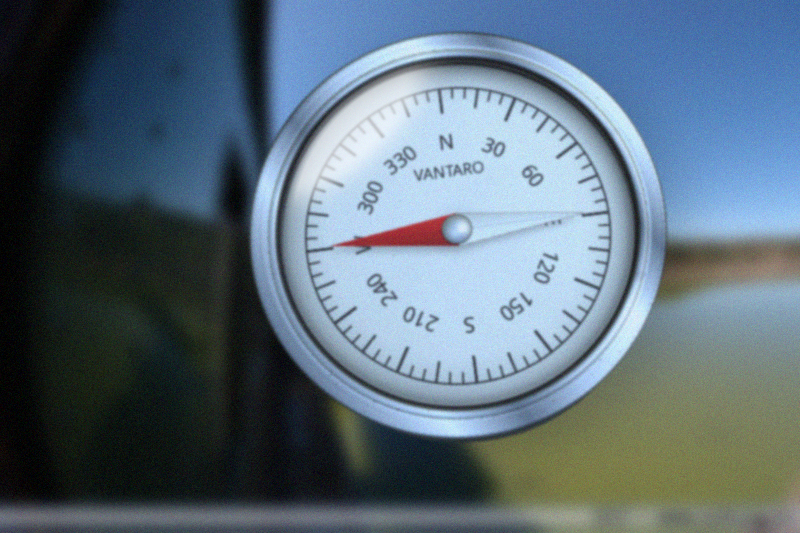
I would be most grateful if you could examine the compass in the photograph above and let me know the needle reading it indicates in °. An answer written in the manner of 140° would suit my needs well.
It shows 270°
